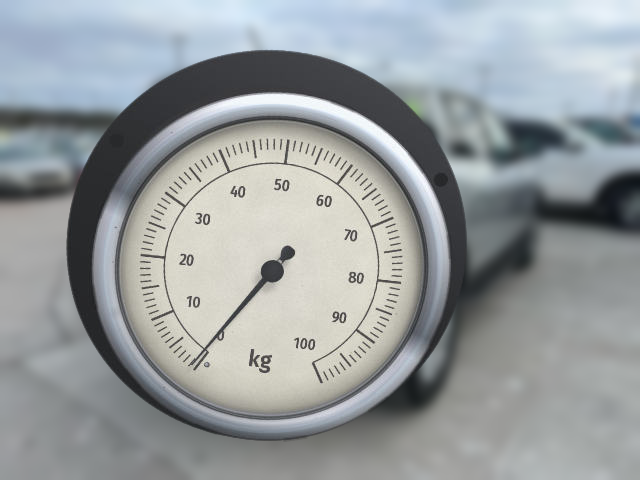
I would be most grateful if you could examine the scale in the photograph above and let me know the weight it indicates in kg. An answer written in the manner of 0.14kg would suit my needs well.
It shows 1kg
